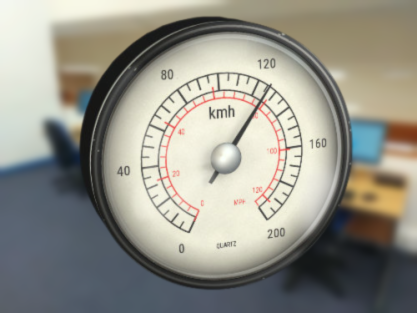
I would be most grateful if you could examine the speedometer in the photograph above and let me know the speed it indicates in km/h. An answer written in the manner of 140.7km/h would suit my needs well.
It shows 125km/h
